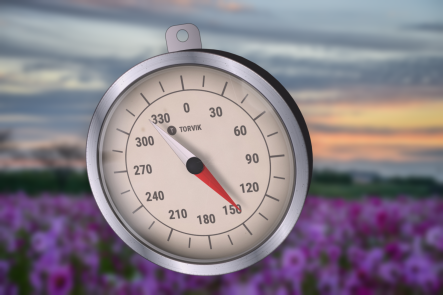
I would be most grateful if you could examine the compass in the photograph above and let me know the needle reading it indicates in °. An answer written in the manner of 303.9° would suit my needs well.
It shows 142.5°
